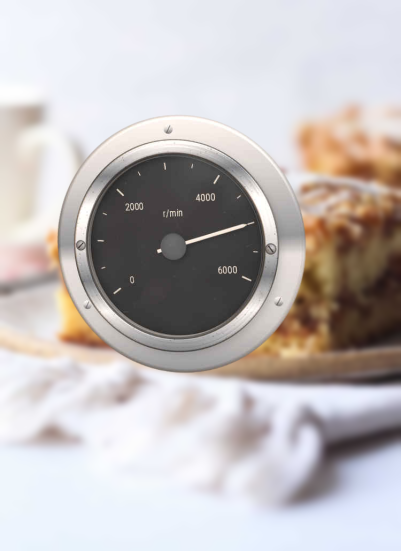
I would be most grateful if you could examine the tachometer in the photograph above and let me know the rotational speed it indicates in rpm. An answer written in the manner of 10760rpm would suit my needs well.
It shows 5000rpm
